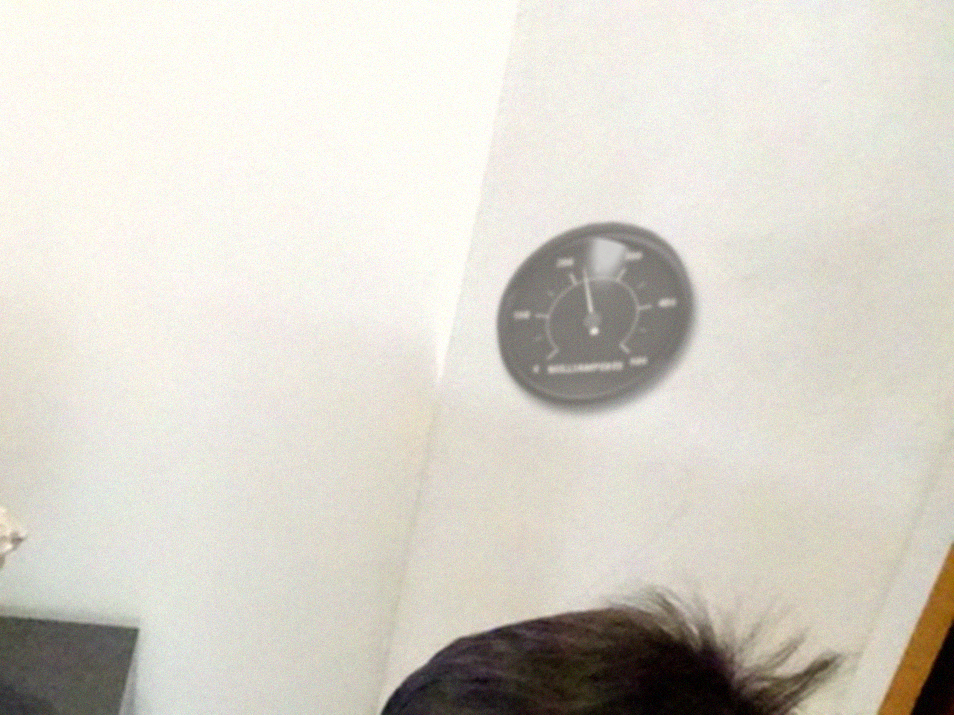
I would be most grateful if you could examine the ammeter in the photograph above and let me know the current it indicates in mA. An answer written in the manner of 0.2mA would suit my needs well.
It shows 225mA
